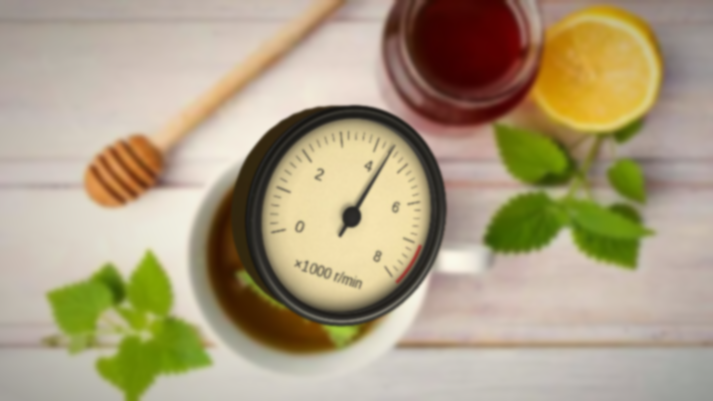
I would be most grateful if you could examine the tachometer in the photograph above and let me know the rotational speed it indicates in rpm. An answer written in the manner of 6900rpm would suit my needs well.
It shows 4400rpm
